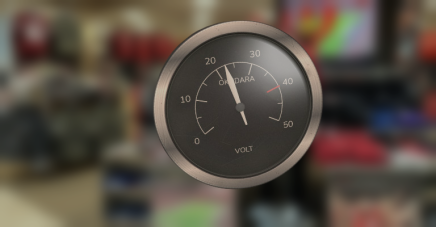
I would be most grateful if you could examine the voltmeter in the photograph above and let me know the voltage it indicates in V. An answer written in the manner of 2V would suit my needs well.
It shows 22.5V
